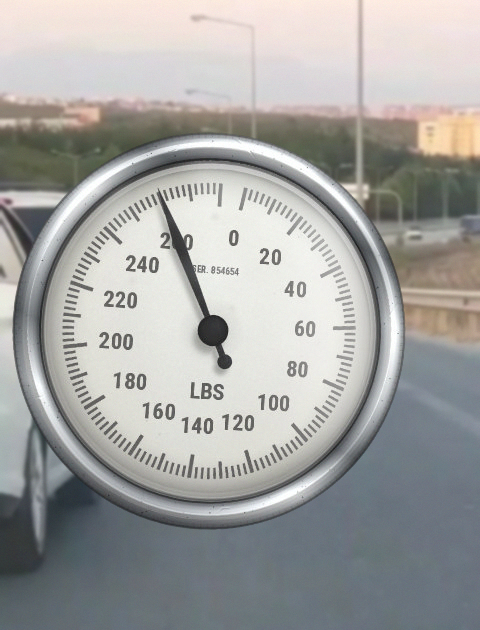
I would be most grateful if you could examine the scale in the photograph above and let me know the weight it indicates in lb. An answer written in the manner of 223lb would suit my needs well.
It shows 260lb
